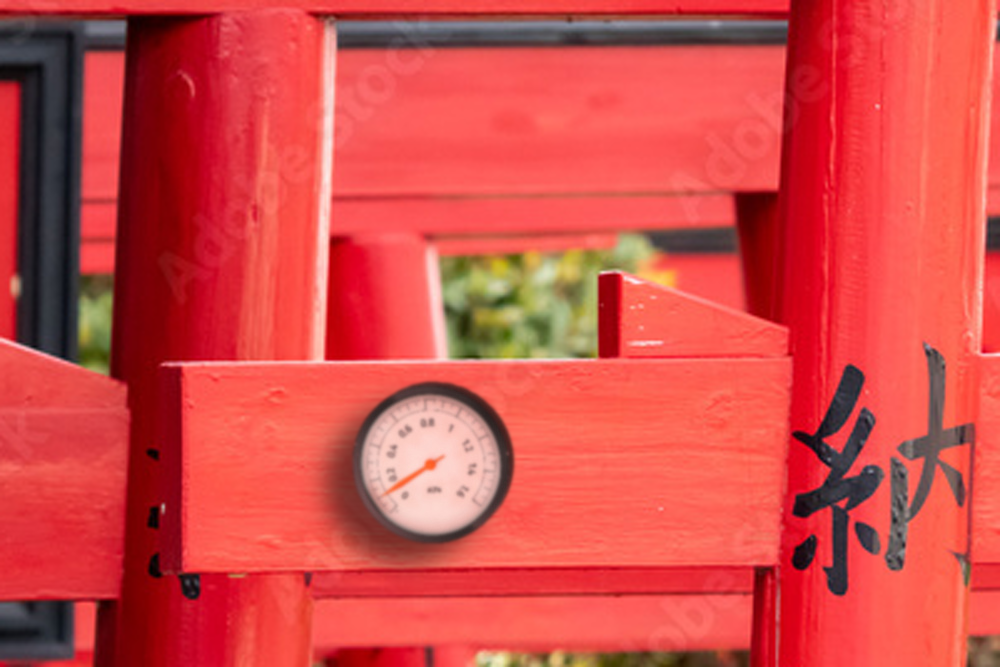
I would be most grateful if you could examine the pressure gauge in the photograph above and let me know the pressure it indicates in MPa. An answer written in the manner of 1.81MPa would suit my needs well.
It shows 0.1MPa
